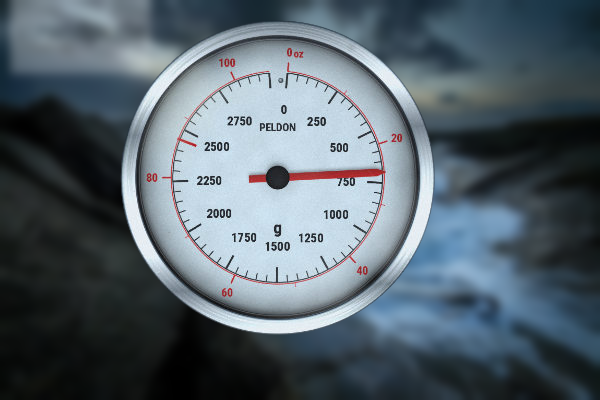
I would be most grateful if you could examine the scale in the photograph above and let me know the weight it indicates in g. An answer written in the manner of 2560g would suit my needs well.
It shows 700g
